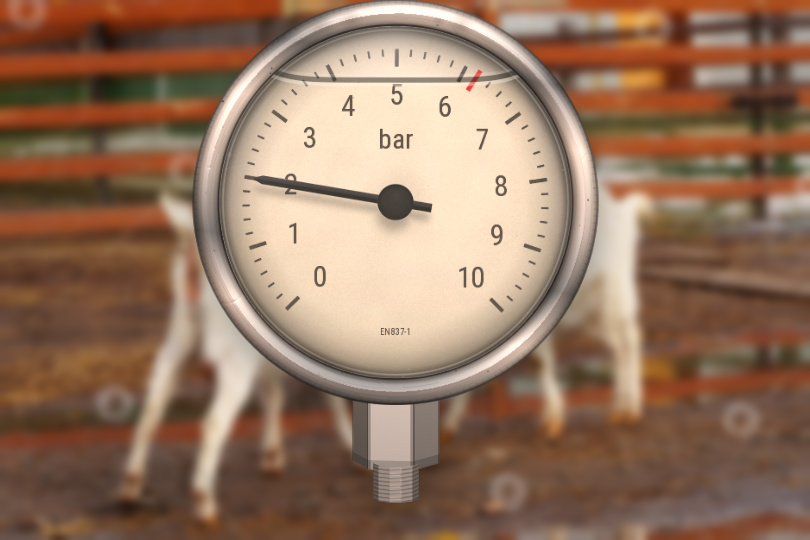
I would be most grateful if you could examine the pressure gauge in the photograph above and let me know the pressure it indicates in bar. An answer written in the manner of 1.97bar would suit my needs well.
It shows 2bar
